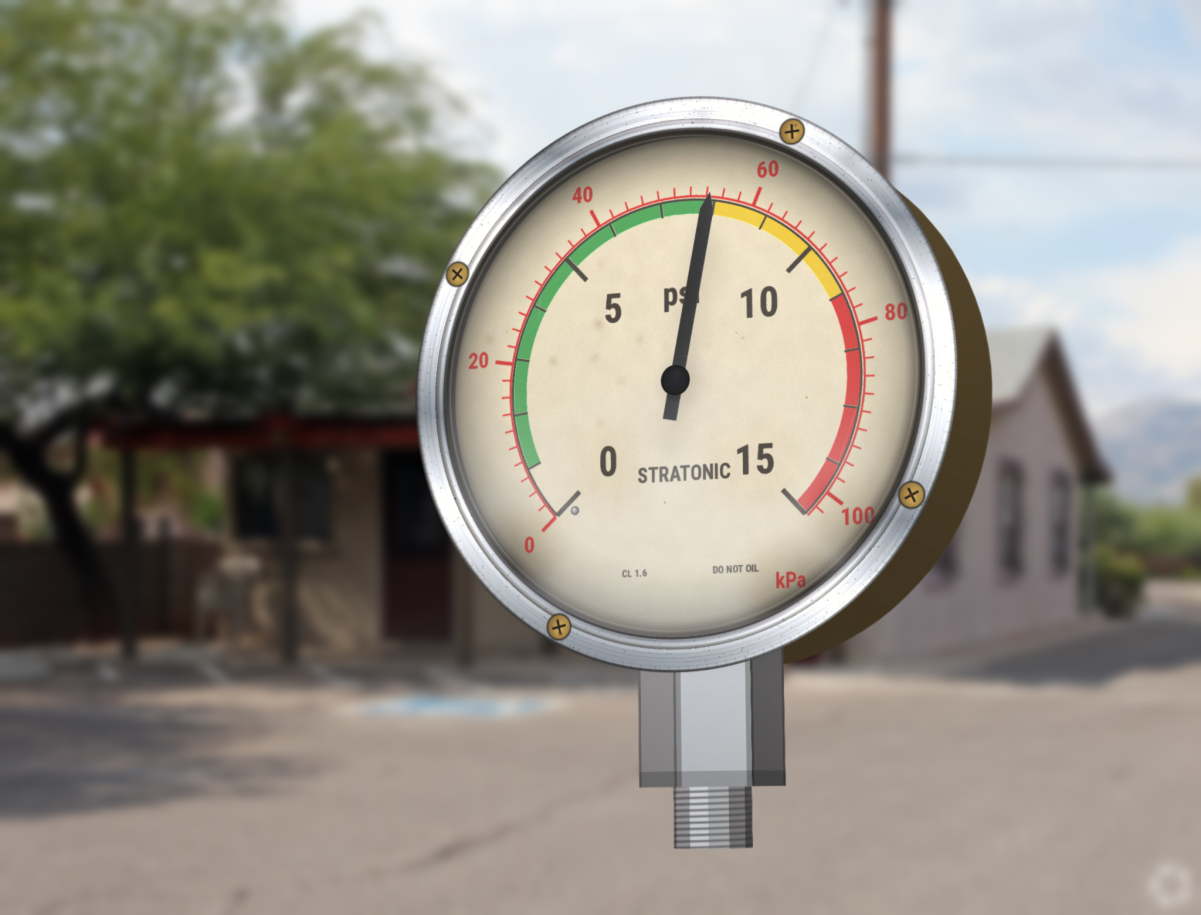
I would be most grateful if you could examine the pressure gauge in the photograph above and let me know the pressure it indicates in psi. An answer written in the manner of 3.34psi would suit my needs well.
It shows 8psi
